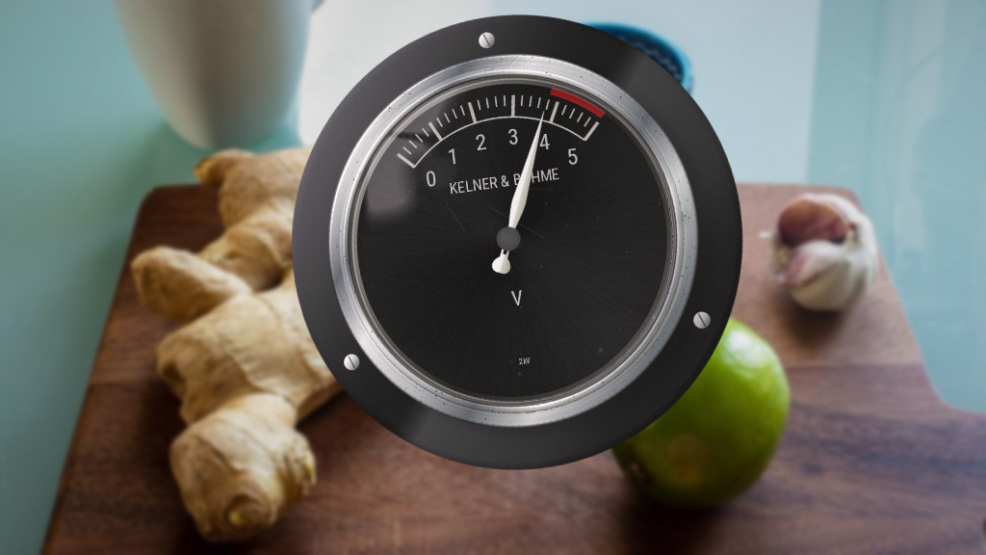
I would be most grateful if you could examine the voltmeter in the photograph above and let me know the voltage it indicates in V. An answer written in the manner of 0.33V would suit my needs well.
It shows 3.8V
